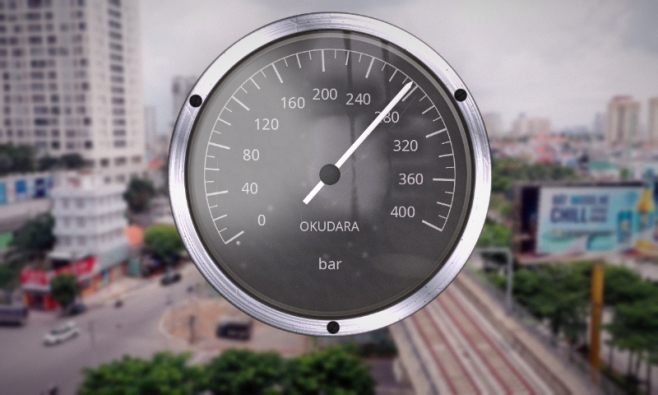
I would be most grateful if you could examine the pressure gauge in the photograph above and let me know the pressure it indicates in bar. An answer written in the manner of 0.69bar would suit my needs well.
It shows 275bar
